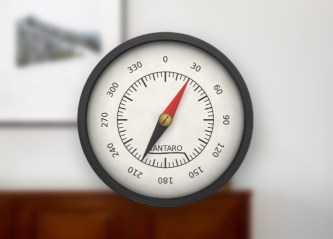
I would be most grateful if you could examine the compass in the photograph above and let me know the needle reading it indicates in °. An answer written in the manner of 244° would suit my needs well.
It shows 30°
